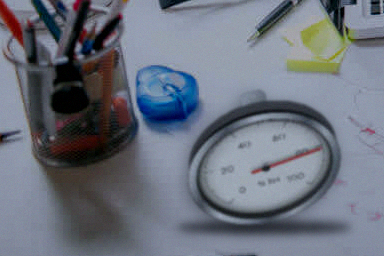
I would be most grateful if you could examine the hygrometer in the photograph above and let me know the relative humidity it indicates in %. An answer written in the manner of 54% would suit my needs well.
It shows 80%
